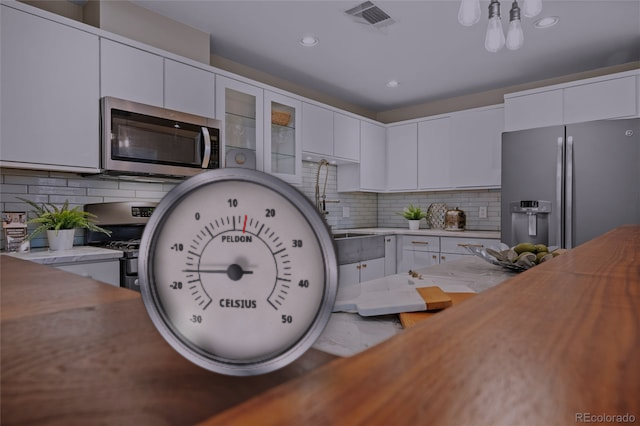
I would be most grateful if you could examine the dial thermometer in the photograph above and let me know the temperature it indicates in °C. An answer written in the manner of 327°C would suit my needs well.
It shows -16°C
